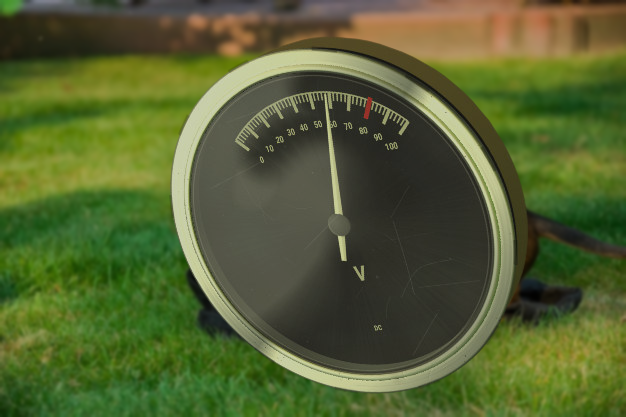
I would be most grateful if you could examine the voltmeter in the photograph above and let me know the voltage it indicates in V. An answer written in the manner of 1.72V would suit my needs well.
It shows 60V
